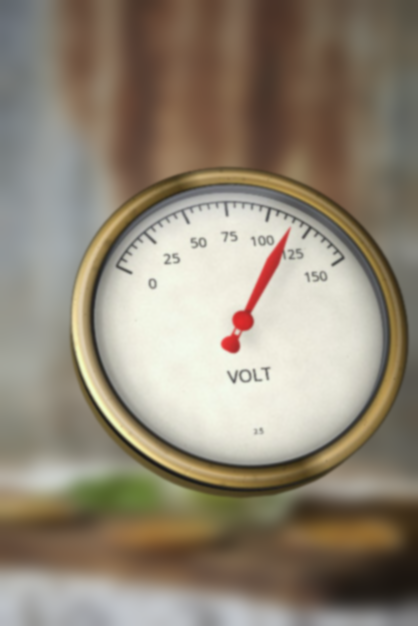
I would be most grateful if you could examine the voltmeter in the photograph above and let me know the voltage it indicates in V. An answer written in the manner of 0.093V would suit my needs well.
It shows 115V
